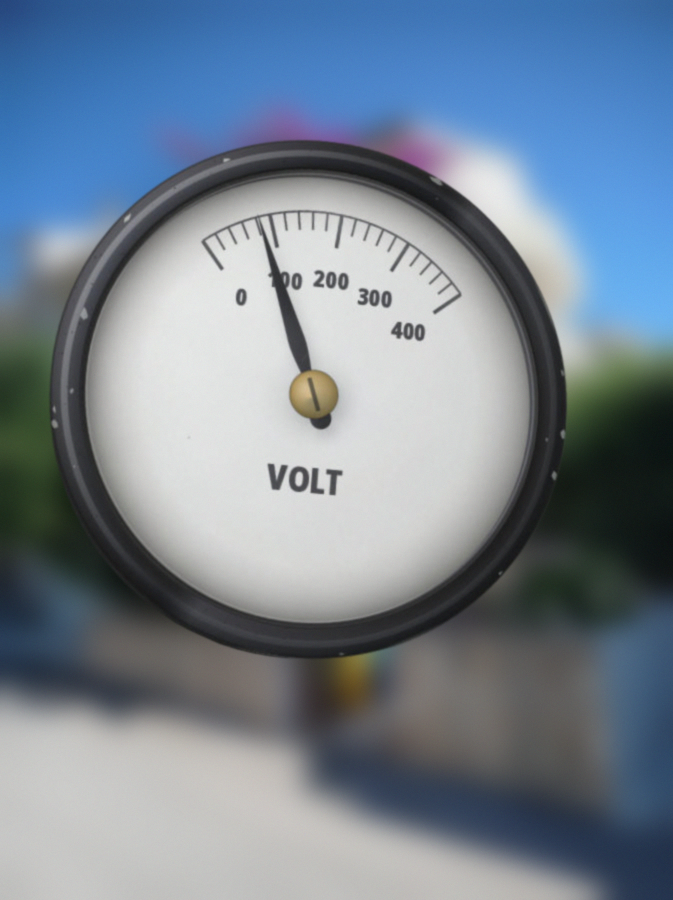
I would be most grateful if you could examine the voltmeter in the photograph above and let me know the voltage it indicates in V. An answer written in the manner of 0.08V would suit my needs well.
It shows 80V
